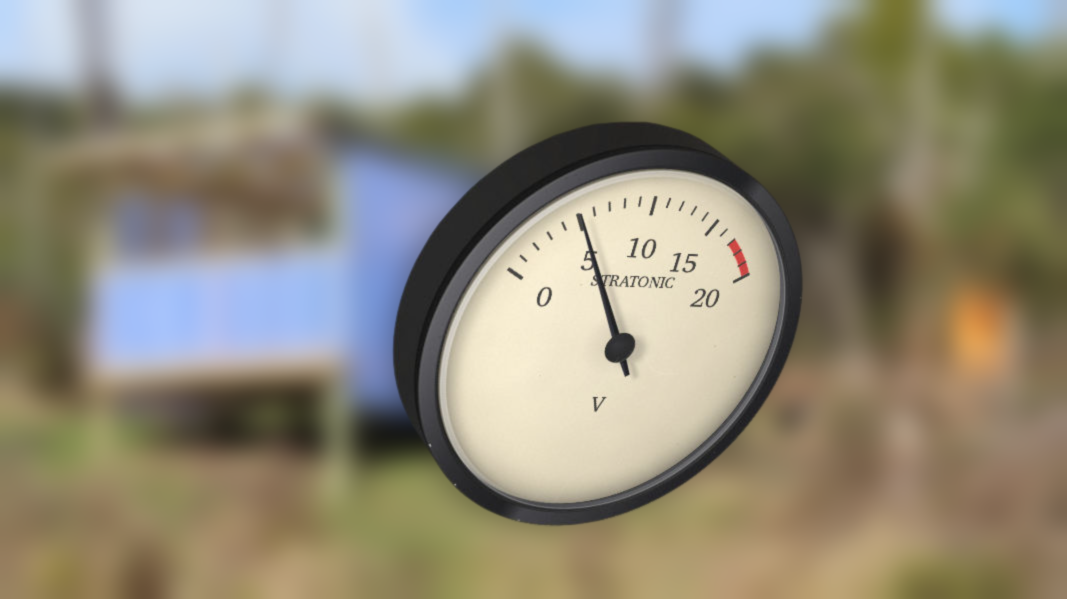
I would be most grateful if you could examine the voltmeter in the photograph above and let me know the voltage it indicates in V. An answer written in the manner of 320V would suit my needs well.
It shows 5V
